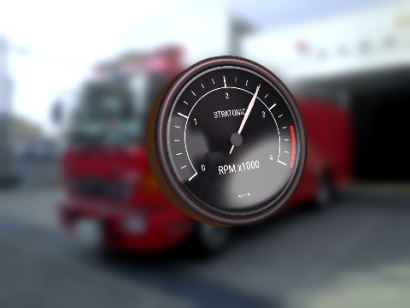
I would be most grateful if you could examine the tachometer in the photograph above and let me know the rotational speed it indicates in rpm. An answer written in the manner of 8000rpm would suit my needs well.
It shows 2600rpm
